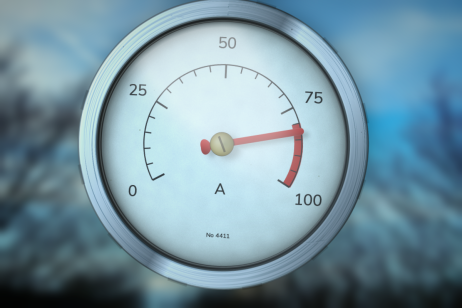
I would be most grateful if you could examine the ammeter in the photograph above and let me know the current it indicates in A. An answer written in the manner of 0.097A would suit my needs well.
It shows 82.5A
